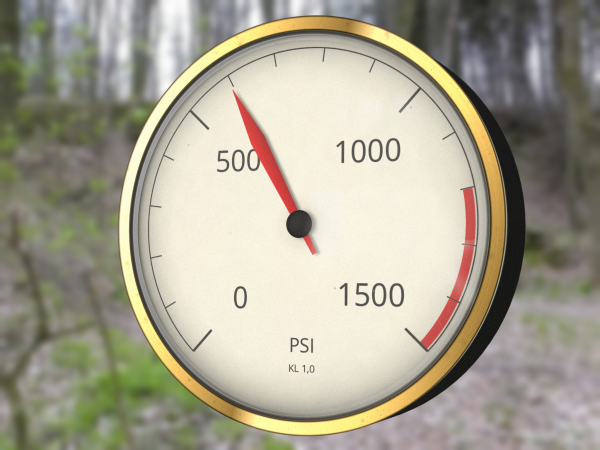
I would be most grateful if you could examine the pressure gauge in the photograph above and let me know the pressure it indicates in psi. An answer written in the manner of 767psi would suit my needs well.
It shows 600psi
